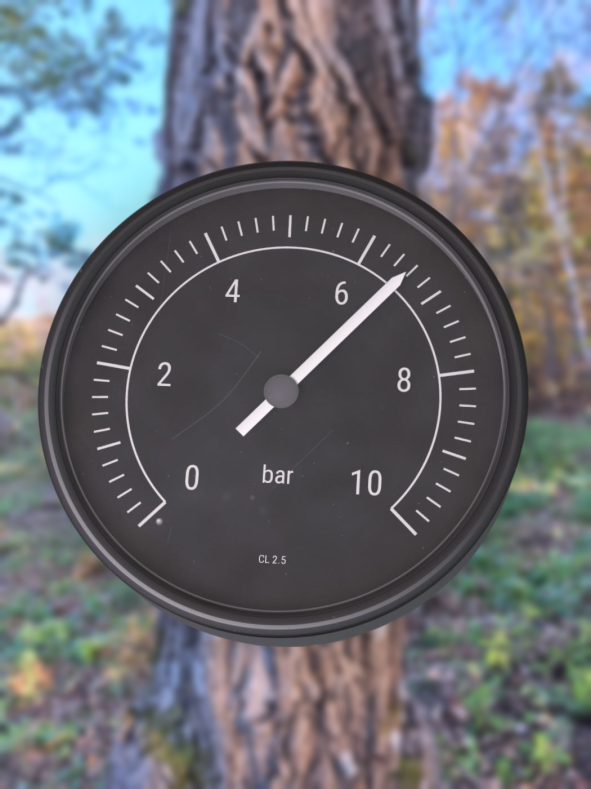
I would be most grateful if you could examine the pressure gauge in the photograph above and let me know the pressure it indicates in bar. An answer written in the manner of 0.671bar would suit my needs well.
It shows 6.6bar
